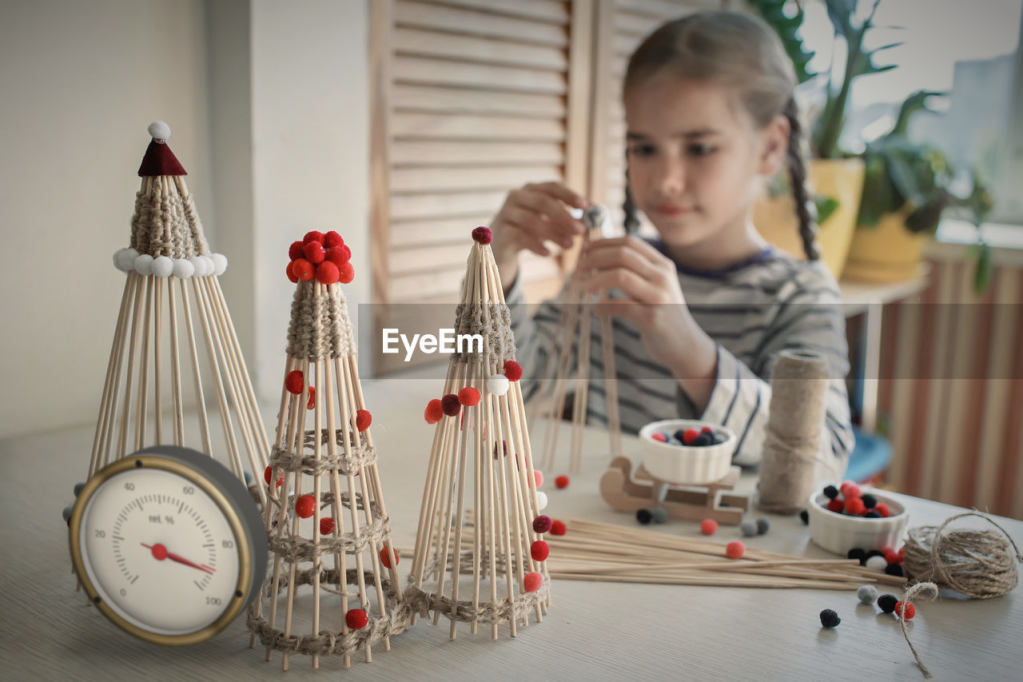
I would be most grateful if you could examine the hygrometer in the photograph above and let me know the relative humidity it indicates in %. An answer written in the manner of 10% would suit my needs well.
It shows 90%
